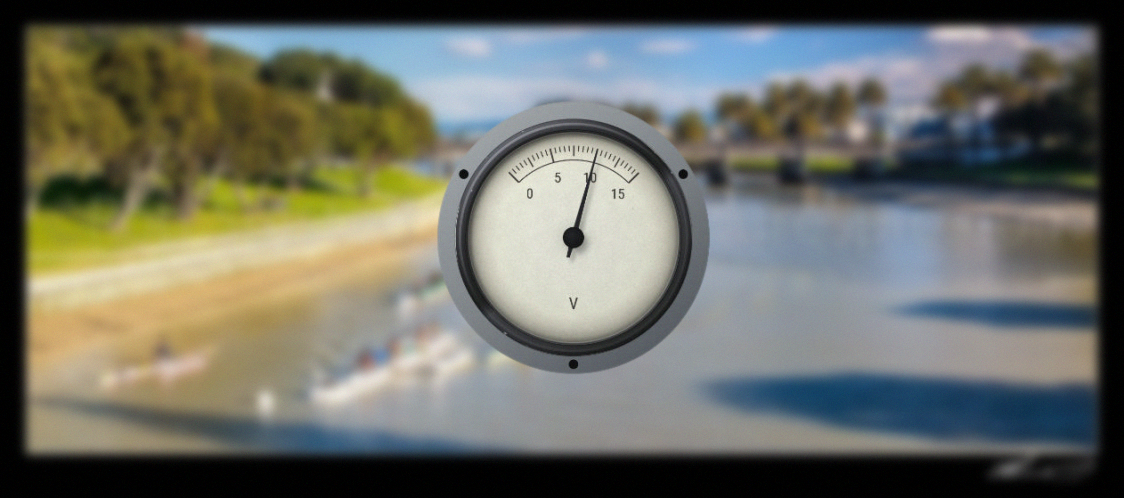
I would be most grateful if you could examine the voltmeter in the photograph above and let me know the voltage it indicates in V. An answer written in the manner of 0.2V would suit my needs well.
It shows 10V
